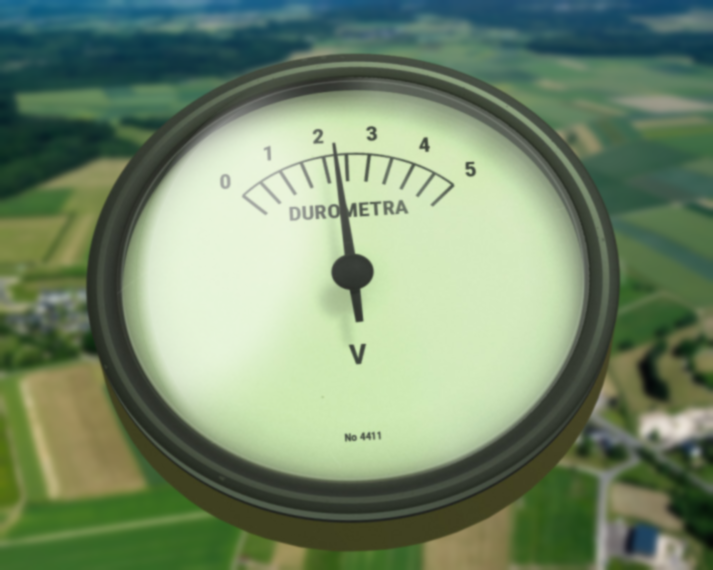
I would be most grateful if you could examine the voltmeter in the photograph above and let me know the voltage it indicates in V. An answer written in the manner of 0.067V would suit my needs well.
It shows 2.25V
